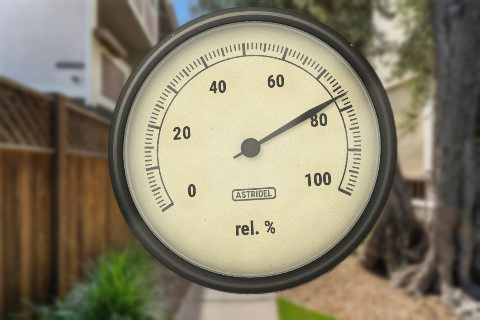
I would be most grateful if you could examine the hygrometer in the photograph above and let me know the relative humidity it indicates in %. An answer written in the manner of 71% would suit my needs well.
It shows 77%
